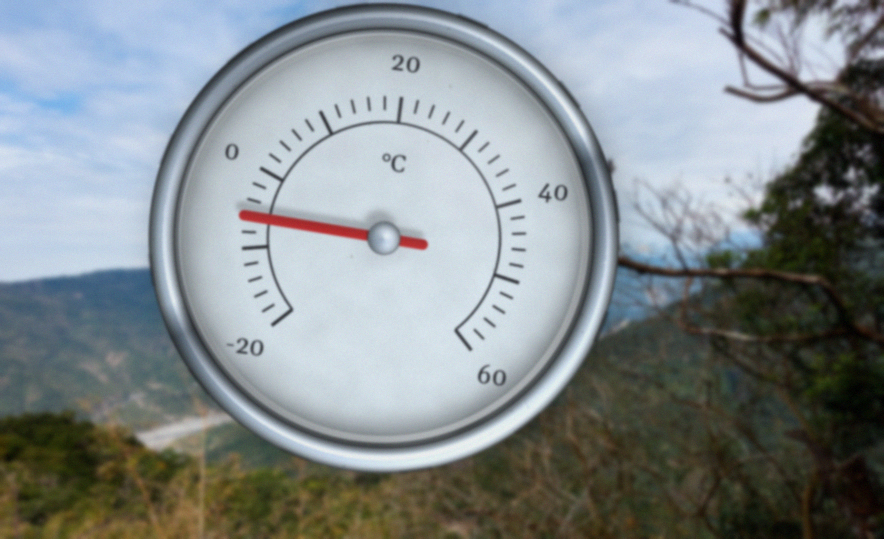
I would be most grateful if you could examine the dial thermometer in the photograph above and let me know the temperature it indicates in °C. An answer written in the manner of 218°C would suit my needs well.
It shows -6°C
